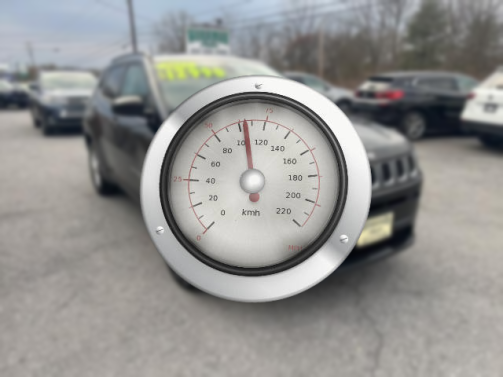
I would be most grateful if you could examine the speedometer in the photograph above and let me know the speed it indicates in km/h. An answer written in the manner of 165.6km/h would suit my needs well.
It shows 105km/h
